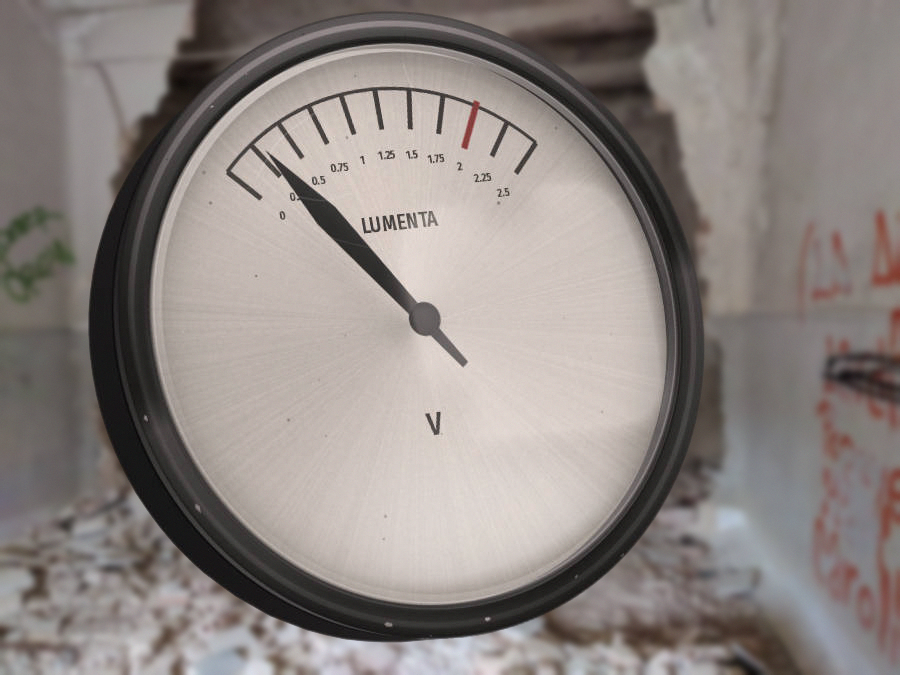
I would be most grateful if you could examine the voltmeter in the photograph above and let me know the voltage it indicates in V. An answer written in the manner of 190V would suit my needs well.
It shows 0.25V
